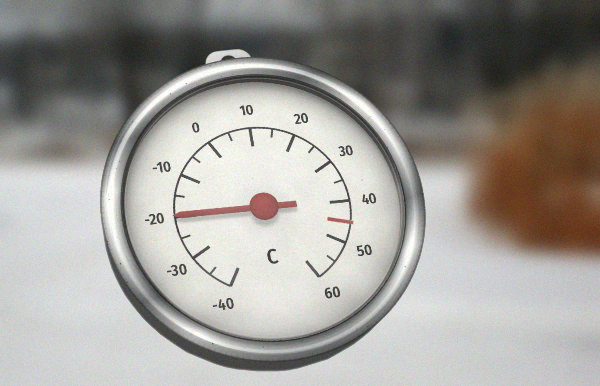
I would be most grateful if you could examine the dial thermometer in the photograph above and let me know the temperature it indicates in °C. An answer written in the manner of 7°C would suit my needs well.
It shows -20°C
